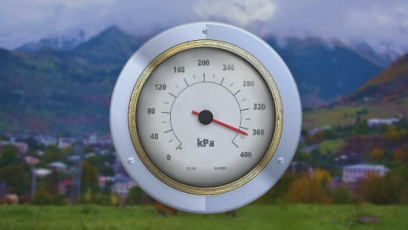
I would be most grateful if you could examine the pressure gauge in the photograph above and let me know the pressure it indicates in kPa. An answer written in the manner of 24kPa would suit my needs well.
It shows 370kPa
